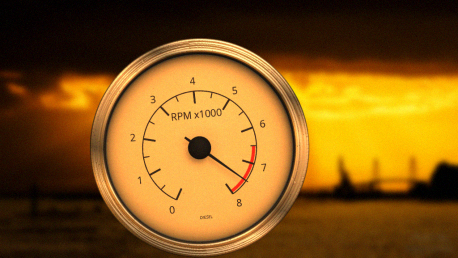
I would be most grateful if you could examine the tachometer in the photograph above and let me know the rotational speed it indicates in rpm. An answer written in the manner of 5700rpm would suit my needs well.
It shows 7500rpm
